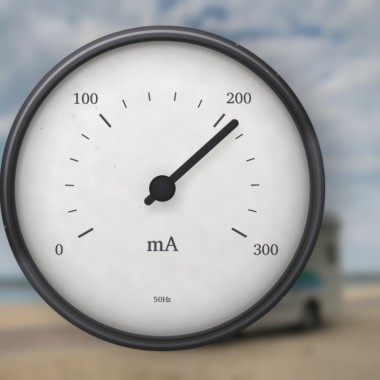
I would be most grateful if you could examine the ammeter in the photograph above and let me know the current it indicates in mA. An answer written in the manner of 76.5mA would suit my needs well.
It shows 210mA
